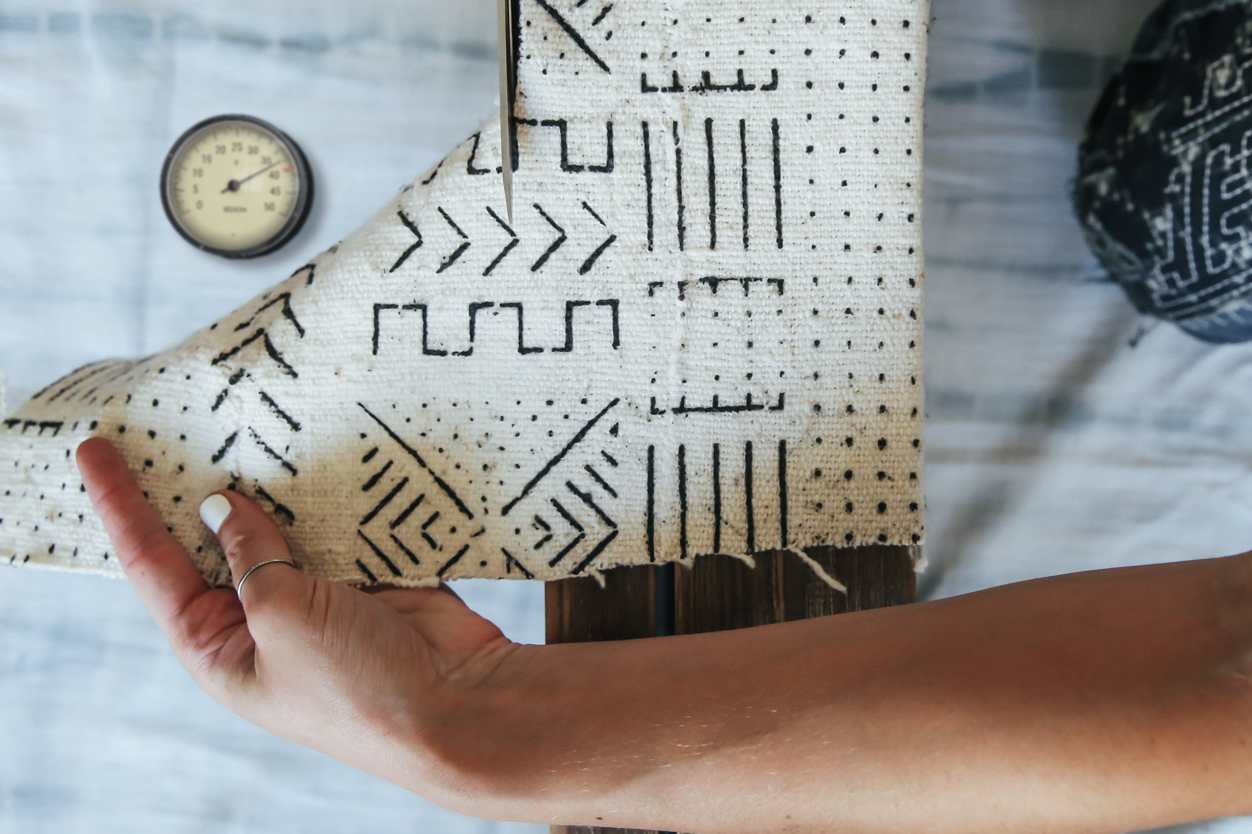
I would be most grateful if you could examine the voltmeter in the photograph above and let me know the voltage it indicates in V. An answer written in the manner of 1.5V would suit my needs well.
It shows 37.5V
